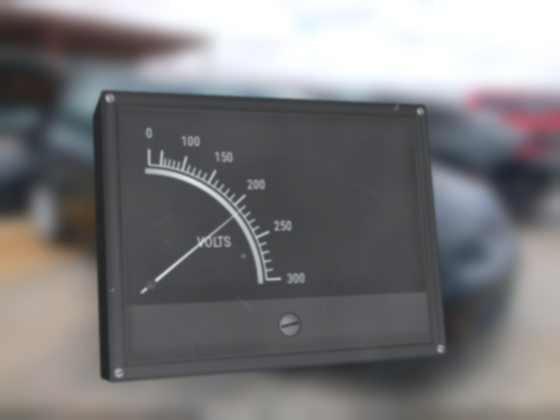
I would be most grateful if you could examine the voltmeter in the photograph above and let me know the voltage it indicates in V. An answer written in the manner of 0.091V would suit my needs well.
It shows 210V
